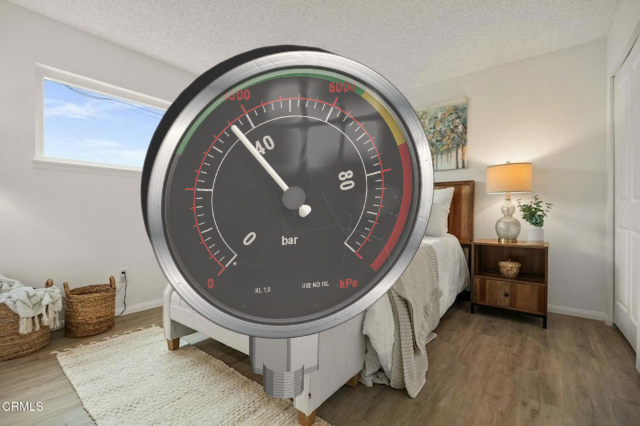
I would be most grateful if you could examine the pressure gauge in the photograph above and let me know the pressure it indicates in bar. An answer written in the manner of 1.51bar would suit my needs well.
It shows 36bar
